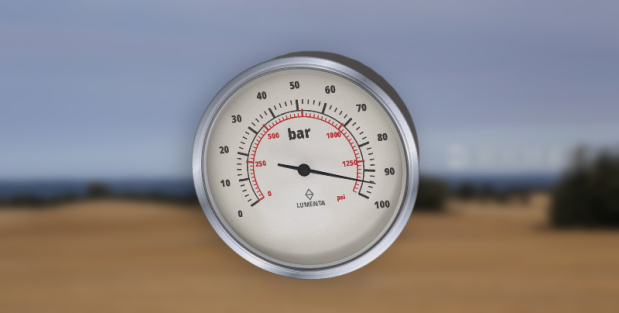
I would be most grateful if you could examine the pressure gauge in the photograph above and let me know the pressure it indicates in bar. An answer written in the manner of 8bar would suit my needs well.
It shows 94bar
